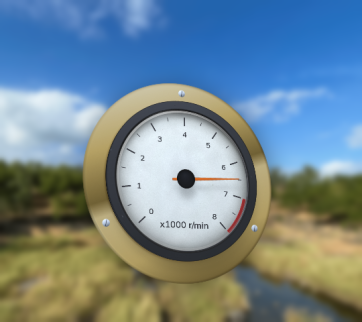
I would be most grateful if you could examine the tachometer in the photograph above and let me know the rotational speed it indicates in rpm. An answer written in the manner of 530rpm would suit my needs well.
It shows 6500rpm
